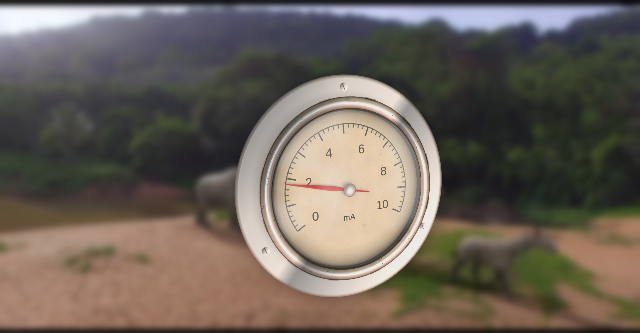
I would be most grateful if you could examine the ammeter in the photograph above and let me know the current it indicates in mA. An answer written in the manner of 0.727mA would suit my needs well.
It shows 1.8mA
